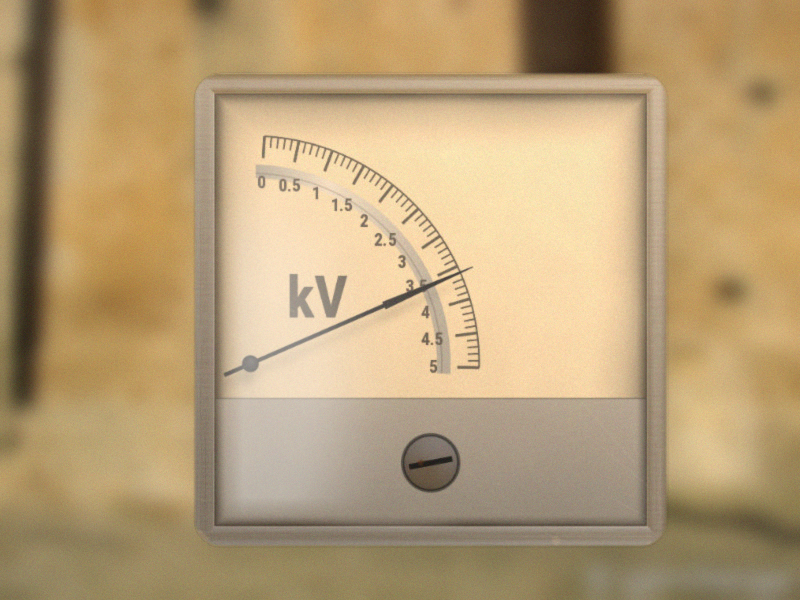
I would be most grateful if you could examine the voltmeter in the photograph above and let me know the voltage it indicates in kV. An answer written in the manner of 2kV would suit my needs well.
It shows 3.6kV
